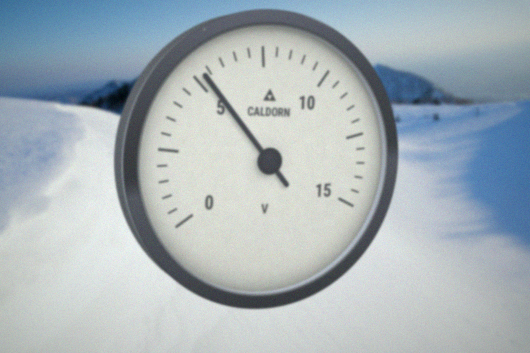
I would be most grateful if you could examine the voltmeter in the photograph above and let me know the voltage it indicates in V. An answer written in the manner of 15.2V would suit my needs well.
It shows 5.25V
